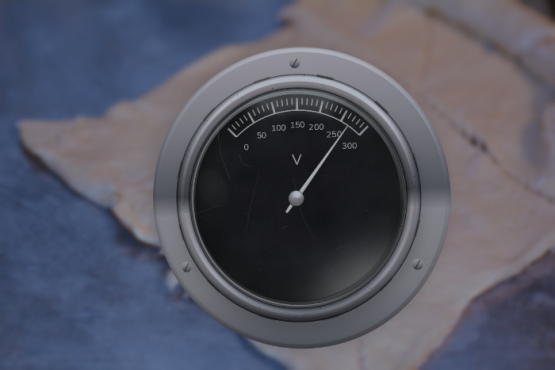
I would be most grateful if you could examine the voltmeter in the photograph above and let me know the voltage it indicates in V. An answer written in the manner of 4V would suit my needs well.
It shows 270V
